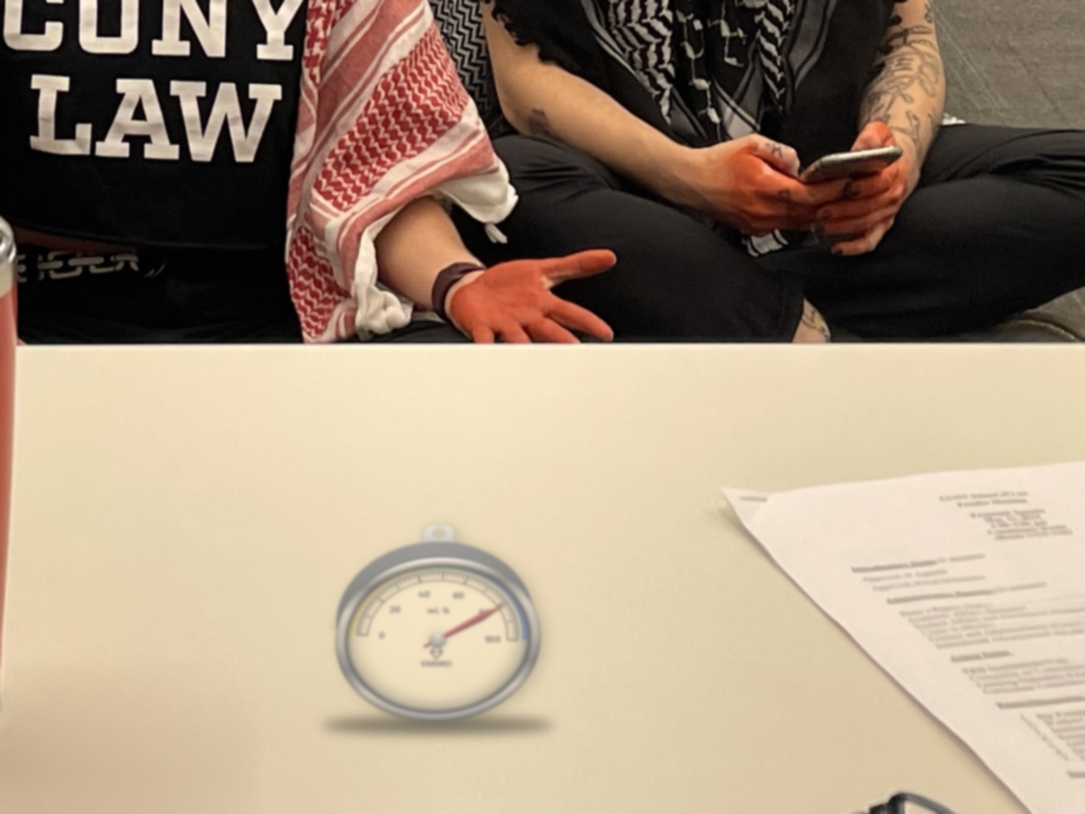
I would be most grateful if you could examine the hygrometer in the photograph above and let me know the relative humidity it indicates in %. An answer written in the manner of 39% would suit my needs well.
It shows 80%
